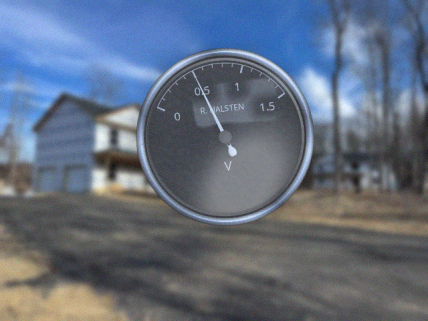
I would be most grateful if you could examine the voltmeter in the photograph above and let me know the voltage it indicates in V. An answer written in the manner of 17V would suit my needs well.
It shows 0.5V
